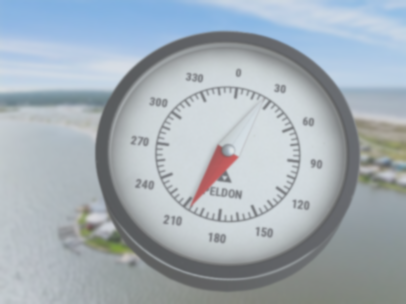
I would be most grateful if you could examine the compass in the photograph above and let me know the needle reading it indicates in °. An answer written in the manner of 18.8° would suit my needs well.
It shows 205°
